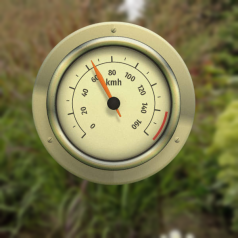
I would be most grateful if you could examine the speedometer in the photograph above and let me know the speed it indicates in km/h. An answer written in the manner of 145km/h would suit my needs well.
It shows 65km/h
